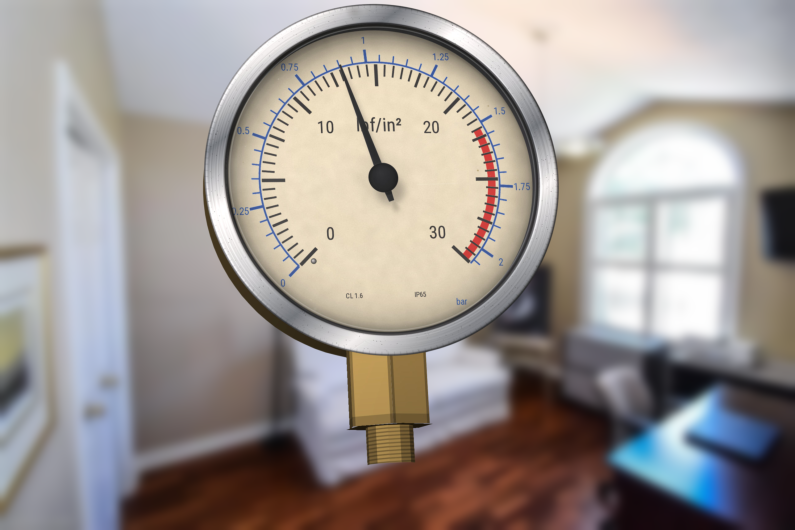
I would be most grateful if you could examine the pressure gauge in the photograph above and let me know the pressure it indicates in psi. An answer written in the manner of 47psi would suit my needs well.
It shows 13psi
